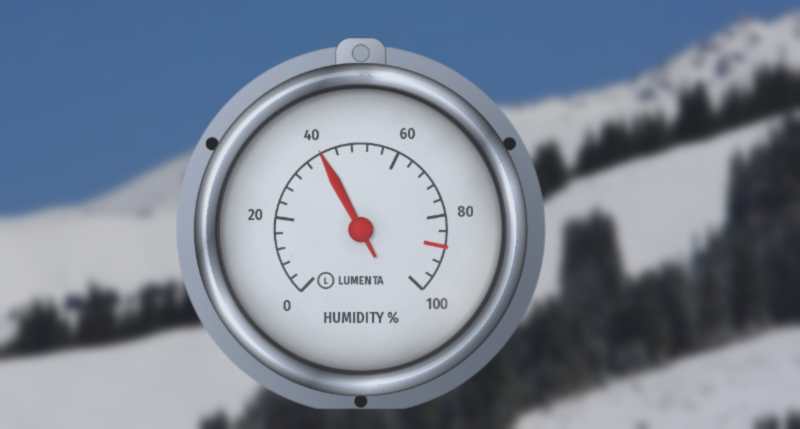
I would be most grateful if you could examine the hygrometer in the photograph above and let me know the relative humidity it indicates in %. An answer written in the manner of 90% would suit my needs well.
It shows 40%
